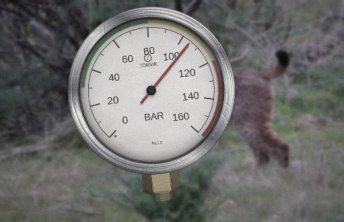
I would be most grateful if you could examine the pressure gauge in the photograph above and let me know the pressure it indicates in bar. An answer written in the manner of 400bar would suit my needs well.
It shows 105bar
